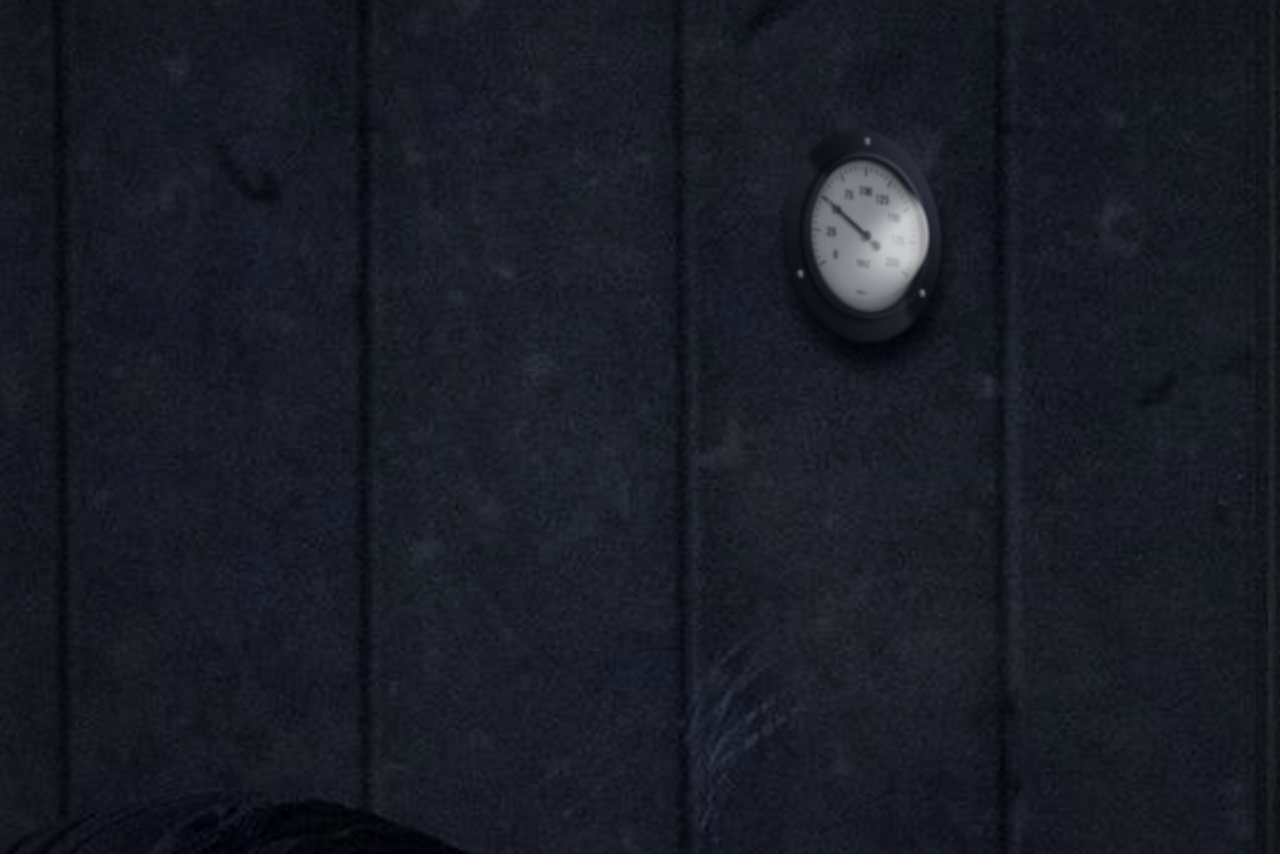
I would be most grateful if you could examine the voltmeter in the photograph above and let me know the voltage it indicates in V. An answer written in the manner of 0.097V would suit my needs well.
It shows 50V
